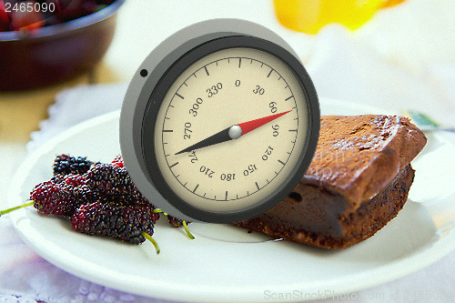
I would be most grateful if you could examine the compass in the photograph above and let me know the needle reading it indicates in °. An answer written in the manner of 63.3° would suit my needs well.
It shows 70°
